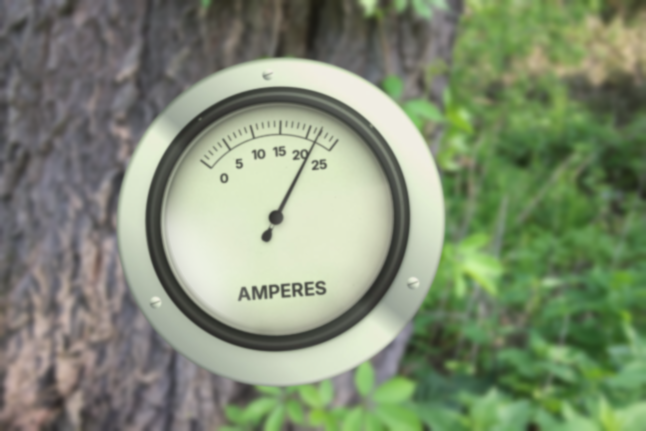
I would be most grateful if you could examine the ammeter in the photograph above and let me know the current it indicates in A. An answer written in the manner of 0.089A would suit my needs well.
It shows 22A
